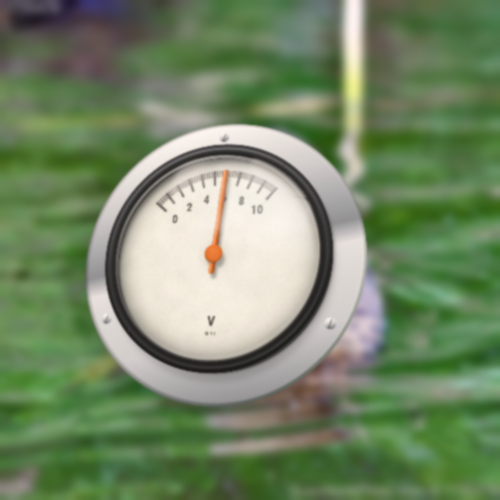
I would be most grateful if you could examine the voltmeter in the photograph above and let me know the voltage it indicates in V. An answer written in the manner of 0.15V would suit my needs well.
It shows 6V
